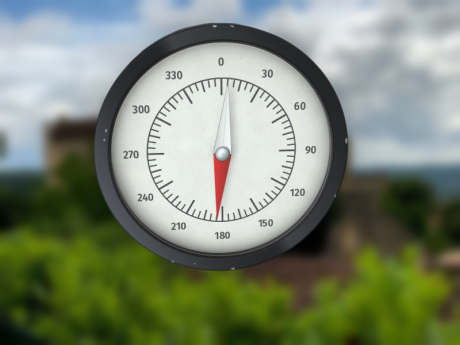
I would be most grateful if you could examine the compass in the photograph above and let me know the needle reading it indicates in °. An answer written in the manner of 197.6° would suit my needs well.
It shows 185°
